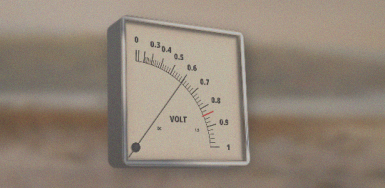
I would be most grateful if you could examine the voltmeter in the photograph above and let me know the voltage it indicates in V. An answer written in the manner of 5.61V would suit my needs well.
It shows 0.6V
